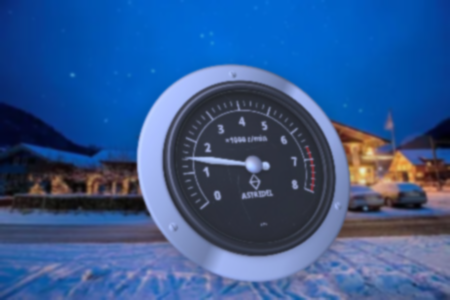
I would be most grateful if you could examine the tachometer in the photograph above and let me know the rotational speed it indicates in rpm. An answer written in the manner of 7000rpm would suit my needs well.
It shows 1400rpm
